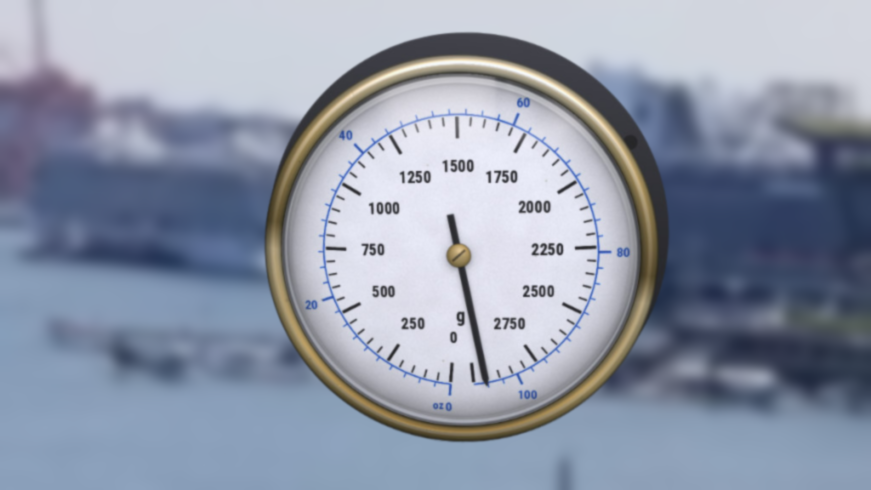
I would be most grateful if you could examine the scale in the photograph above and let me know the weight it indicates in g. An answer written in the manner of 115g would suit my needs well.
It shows 2950g
